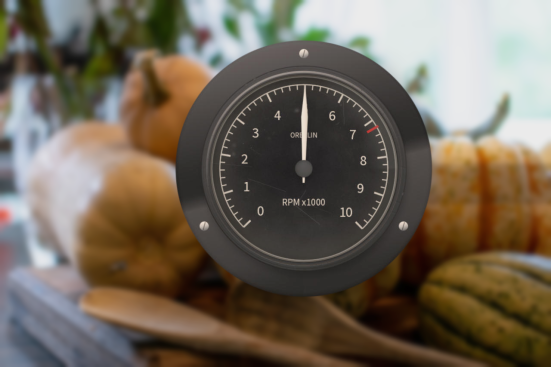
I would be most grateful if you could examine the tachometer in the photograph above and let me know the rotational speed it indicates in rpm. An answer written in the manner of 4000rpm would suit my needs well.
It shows 5000rpm
